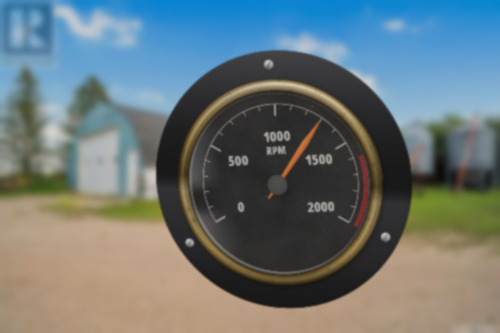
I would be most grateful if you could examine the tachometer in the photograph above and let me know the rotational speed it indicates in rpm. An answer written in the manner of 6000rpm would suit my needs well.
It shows 1300rpm
